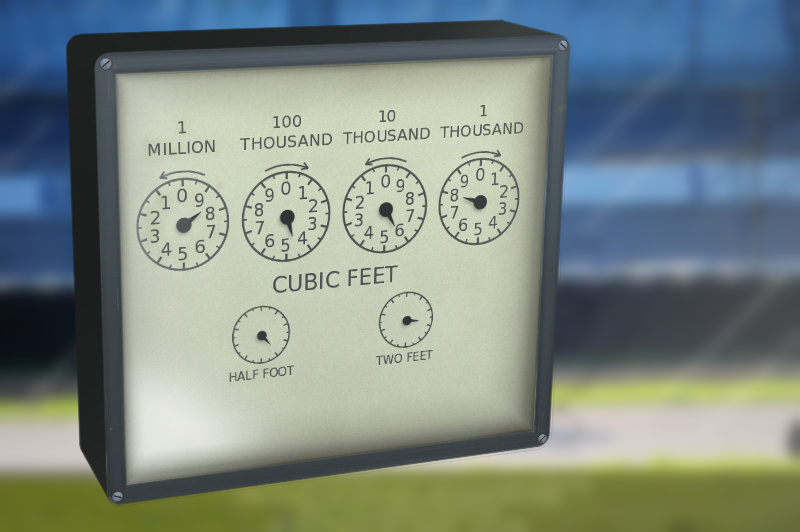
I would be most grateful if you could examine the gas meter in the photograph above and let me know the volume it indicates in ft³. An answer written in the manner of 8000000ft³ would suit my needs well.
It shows 845800ft³
